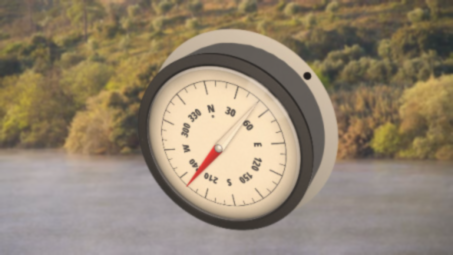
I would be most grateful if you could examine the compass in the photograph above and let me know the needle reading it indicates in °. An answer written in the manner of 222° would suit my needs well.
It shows 230°
